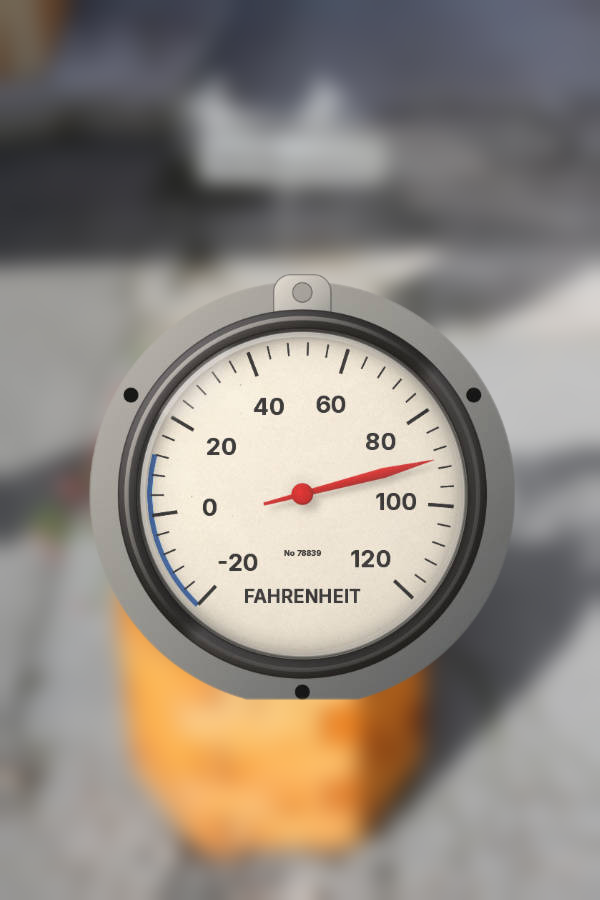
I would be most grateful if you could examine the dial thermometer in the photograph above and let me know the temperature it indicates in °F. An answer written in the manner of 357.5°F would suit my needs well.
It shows 90°F
